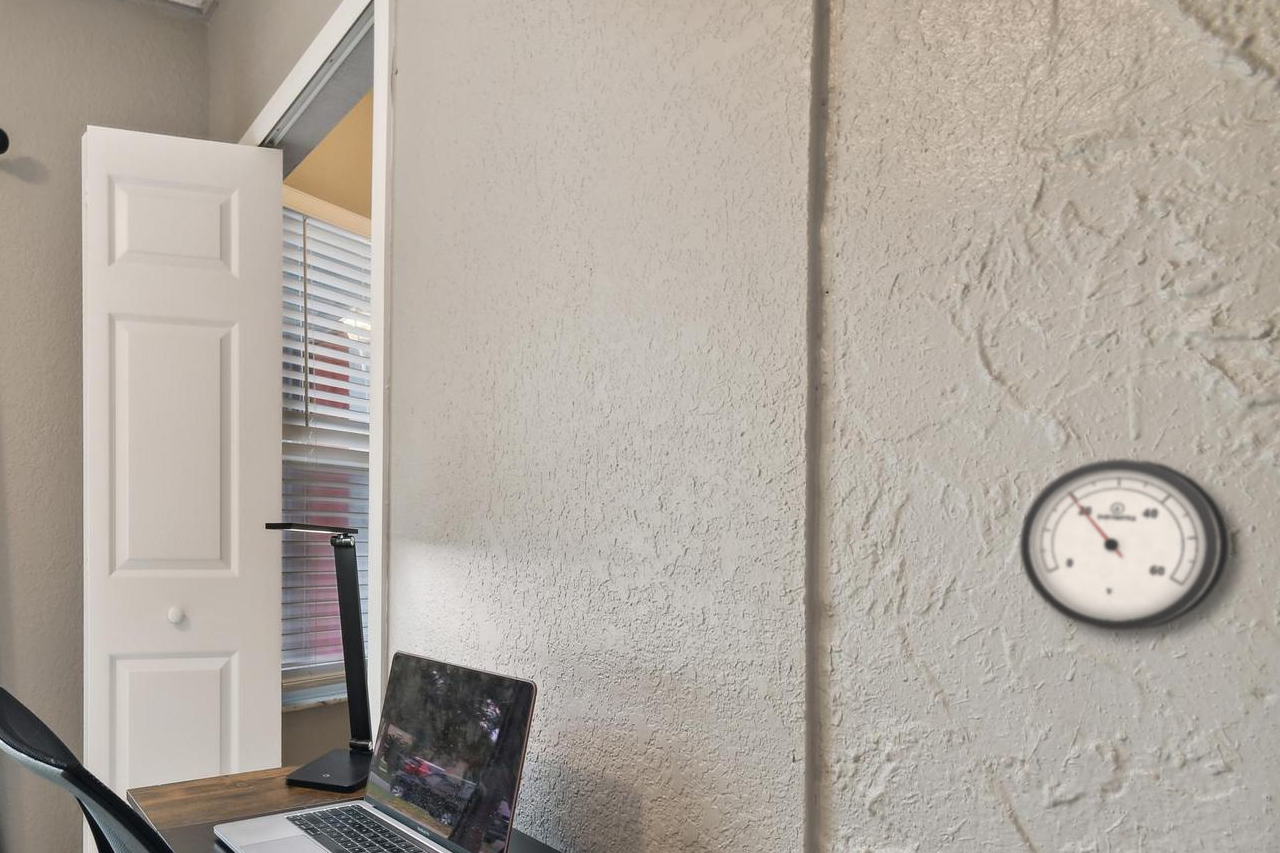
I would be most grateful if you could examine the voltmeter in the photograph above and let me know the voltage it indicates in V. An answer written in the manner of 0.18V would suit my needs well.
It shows 20V
